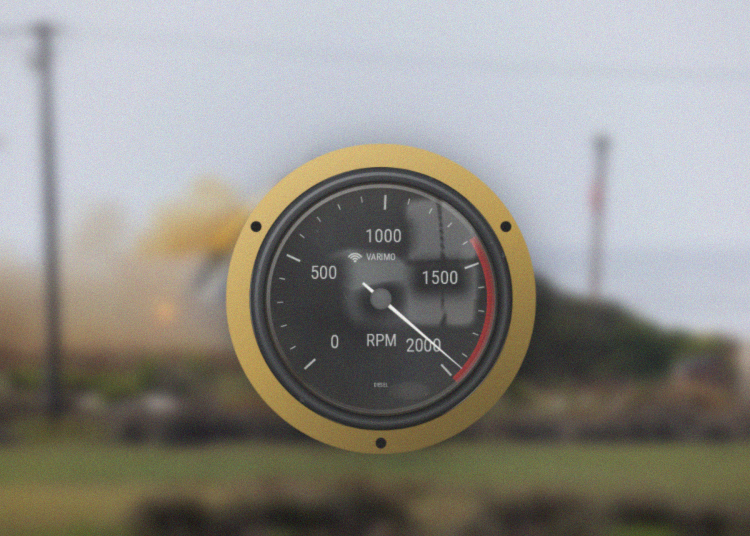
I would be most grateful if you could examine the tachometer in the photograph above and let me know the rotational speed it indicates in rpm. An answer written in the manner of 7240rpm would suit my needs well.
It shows 1950rpm
